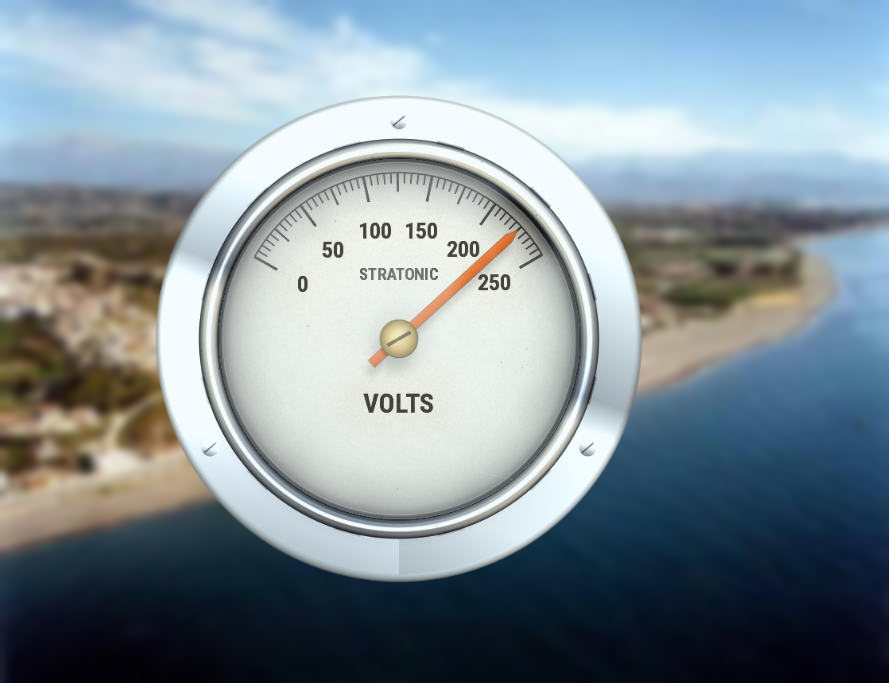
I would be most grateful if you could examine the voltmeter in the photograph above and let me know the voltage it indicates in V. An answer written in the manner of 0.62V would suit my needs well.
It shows 225V
